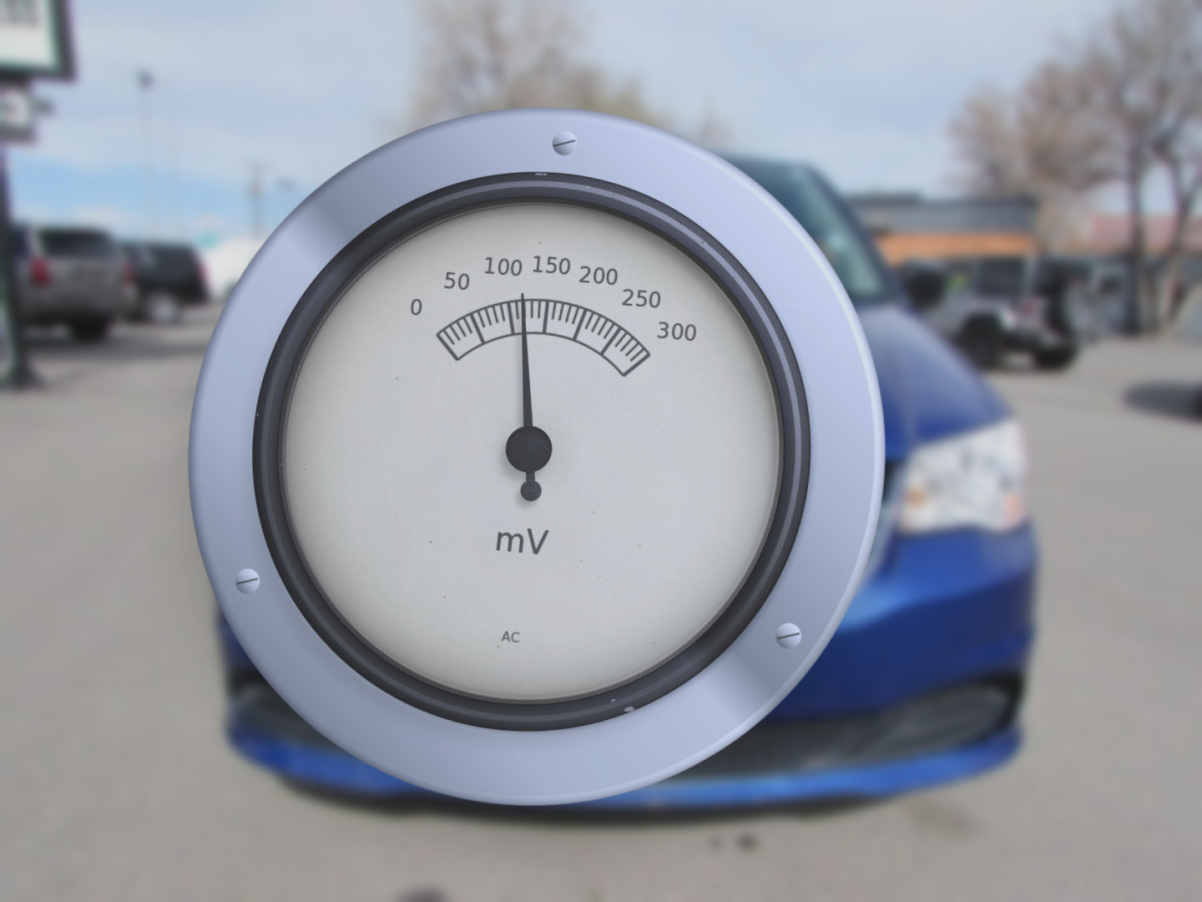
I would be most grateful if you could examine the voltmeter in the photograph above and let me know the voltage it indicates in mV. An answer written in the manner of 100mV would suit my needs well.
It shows 120mV
